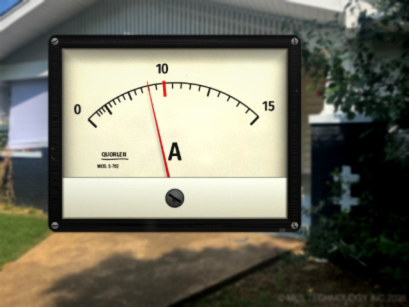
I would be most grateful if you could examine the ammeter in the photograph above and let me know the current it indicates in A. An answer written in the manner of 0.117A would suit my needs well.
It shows 9A
